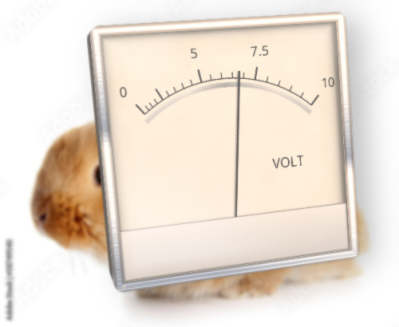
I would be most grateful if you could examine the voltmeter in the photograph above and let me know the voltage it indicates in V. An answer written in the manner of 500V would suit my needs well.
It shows 6.75V
